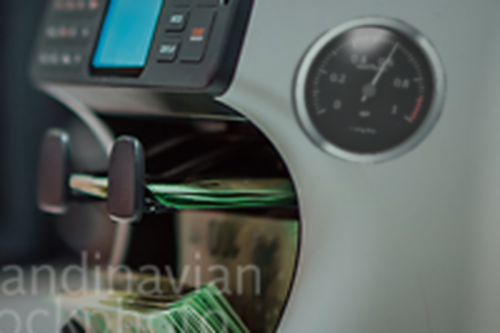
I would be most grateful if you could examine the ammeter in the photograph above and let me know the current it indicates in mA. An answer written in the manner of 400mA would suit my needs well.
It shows 0.6mA
